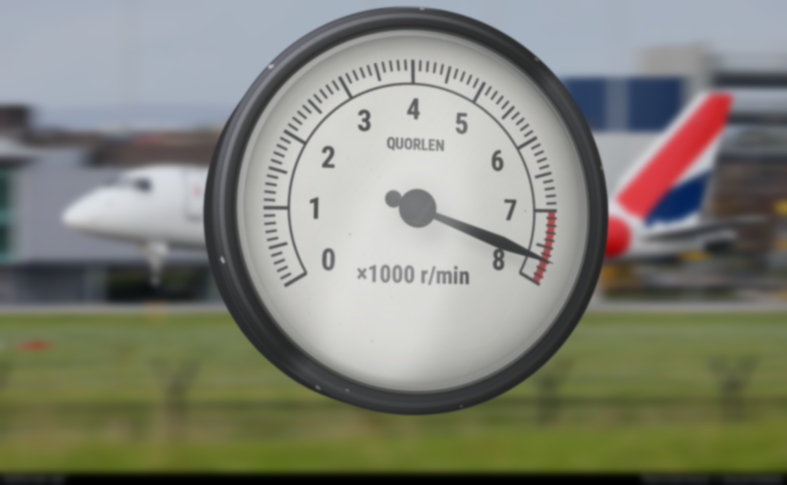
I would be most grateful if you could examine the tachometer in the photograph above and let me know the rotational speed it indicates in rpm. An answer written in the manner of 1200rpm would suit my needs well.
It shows 7700rpm
